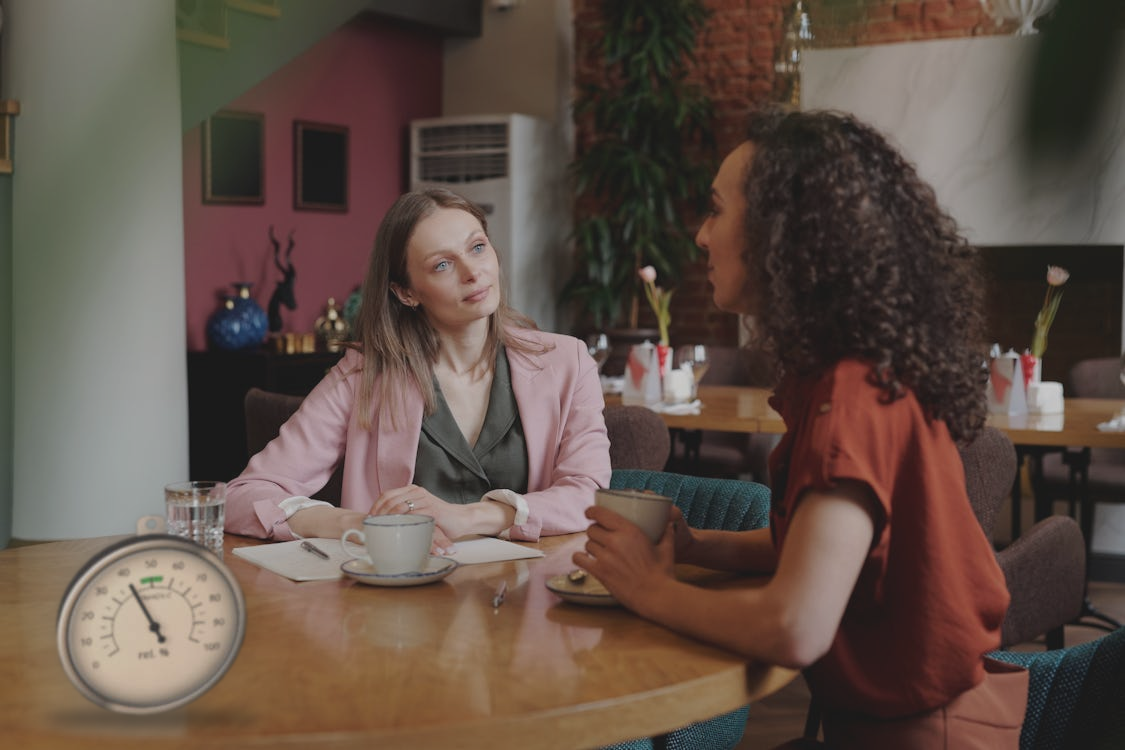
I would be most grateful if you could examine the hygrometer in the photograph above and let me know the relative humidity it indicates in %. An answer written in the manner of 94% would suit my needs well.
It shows 40%
